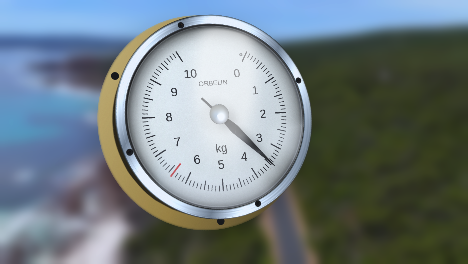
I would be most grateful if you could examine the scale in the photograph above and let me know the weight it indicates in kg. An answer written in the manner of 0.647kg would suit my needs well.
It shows 3.5kg
